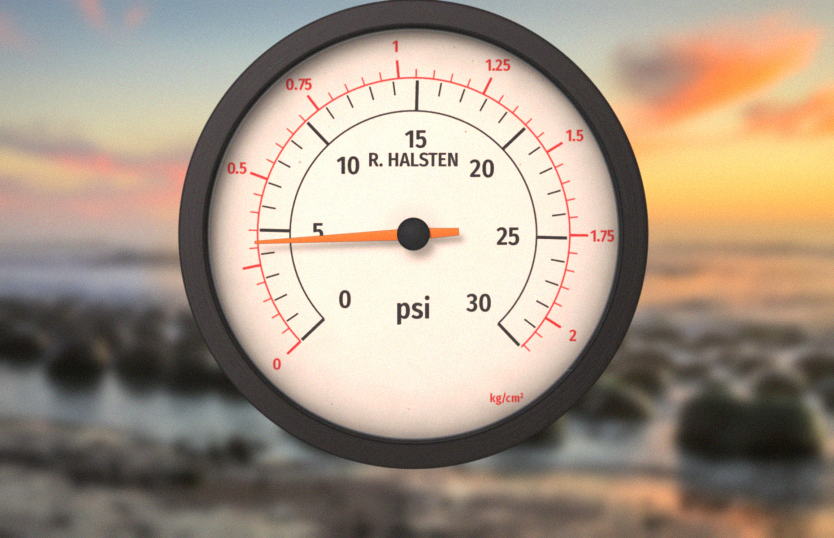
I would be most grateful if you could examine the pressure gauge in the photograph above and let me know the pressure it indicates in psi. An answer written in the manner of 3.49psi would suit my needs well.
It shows 4.5psi
